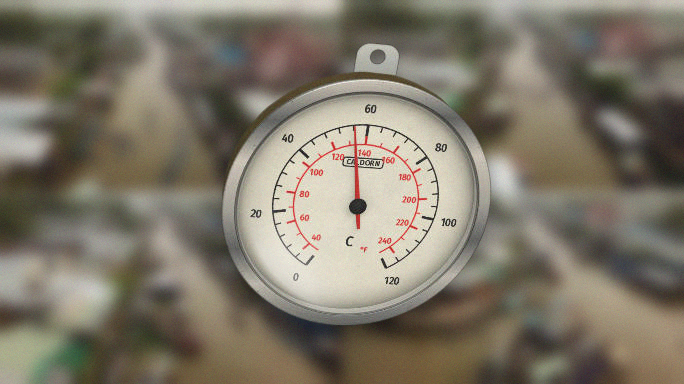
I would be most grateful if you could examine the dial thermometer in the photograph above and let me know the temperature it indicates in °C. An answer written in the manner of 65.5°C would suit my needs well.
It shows 56°C
